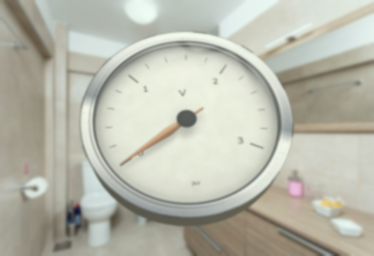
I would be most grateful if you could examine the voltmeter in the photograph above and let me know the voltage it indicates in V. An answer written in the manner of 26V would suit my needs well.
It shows 0V
